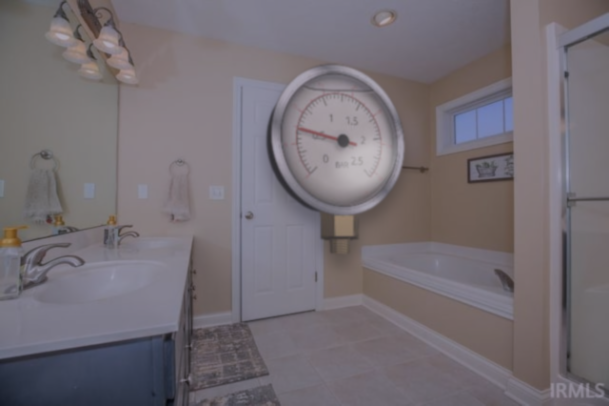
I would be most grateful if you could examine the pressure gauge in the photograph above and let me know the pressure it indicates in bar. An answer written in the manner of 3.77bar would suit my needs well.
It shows 0.5bar
